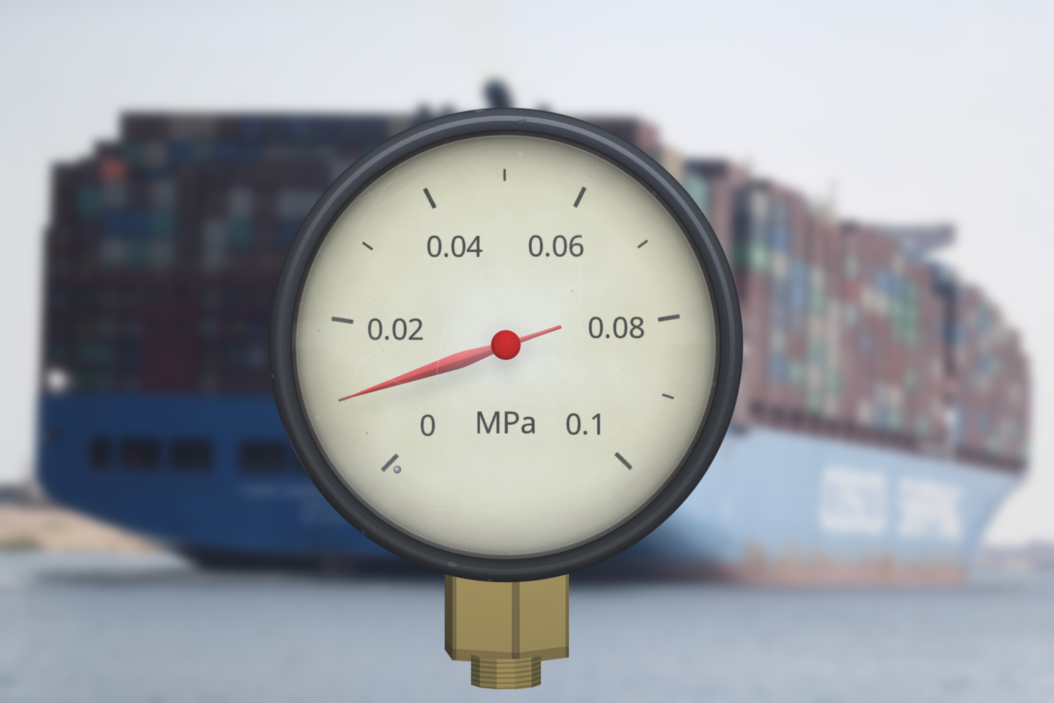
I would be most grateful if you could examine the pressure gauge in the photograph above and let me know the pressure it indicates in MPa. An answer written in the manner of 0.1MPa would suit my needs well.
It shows 0.01MPa
